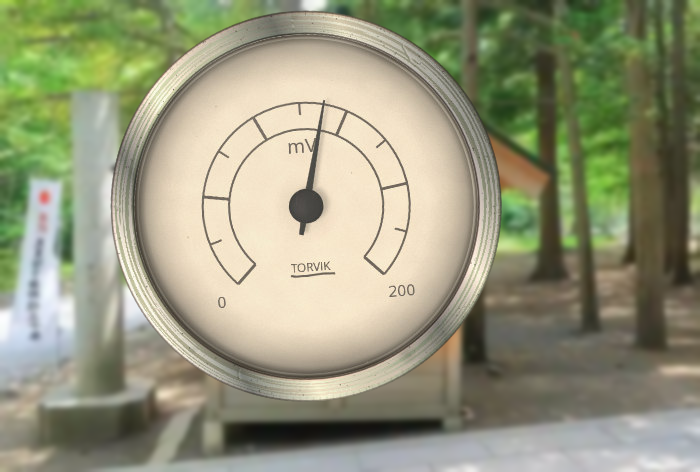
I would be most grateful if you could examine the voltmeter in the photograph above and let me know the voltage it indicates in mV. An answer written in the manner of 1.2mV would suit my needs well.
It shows 110mV
